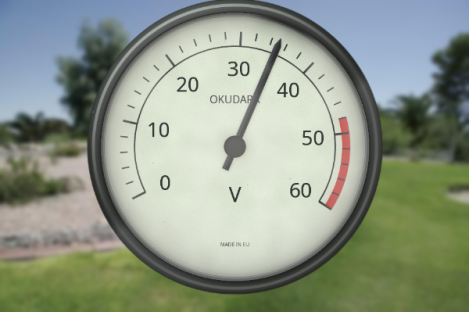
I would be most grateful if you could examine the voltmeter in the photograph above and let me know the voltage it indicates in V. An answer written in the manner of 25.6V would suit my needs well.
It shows 35V
